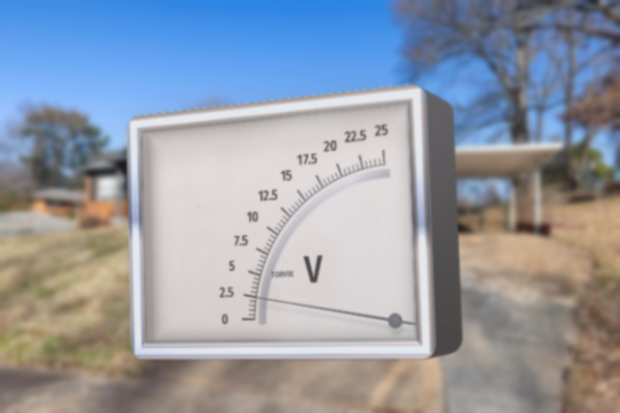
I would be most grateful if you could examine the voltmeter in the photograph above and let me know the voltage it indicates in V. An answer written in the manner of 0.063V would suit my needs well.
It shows 2.5V
